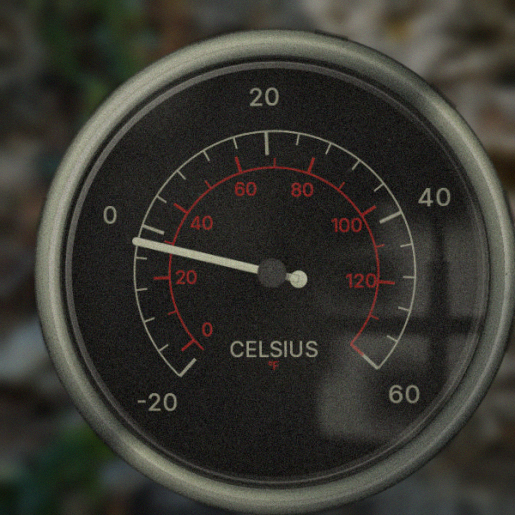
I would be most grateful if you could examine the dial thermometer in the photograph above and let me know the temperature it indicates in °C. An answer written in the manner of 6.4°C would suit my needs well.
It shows -2°C
